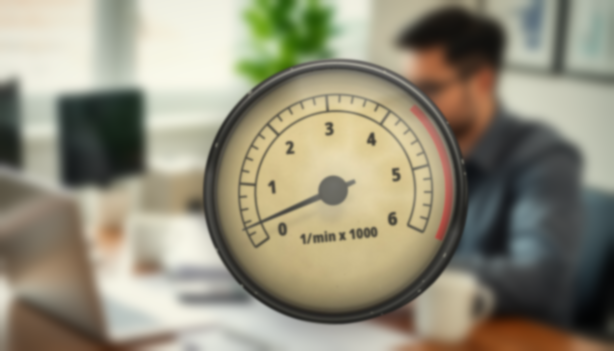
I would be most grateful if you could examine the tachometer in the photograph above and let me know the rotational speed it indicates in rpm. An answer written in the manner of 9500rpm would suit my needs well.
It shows 300rpm
